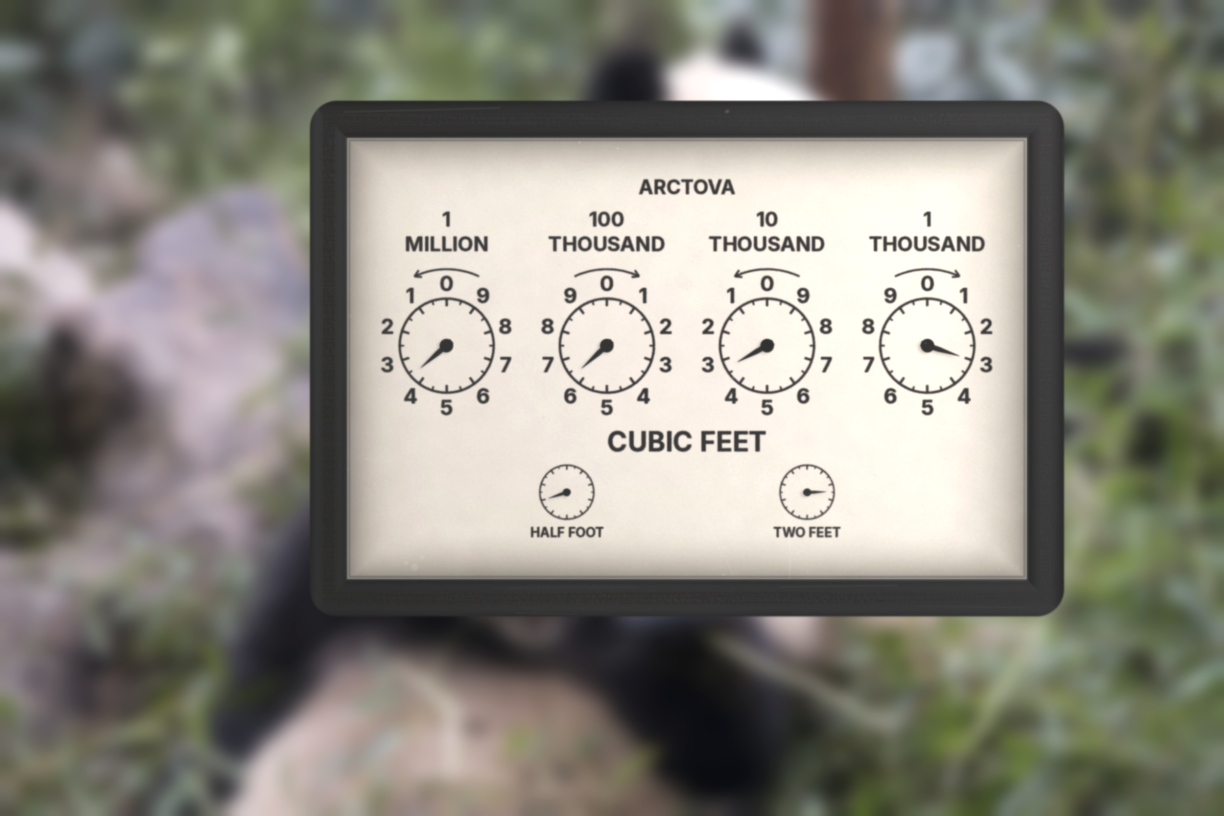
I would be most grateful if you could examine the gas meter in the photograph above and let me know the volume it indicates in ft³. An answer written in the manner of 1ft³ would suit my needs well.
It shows 363300ft³
